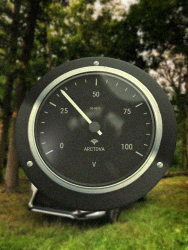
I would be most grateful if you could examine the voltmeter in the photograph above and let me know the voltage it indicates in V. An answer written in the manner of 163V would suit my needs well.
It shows 32.5V
